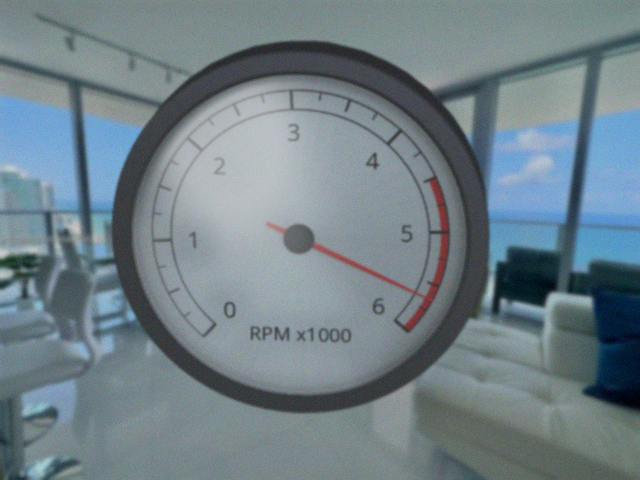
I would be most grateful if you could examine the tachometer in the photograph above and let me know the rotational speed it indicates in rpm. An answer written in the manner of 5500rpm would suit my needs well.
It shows 5625rpm
